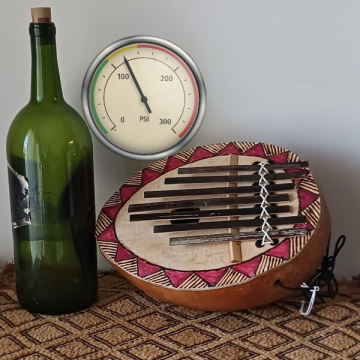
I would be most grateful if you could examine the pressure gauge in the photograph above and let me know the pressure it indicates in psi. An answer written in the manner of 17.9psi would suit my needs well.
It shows 120psi
